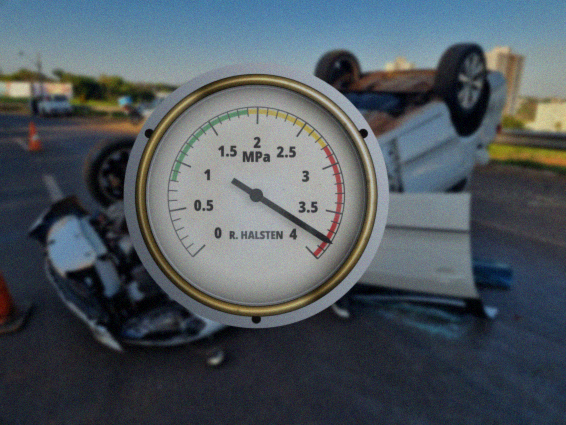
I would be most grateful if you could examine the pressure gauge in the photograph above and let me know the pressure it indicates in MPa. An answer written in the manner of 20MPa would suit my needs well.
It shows 3.8MPa
